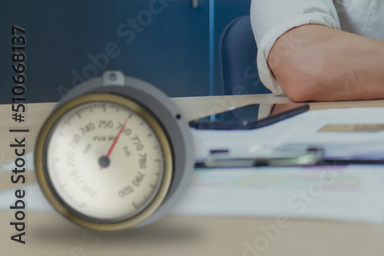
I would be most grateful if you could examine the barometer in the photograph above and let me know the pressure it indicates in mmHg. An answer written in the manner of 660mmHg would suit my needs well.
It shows 760mmHg
